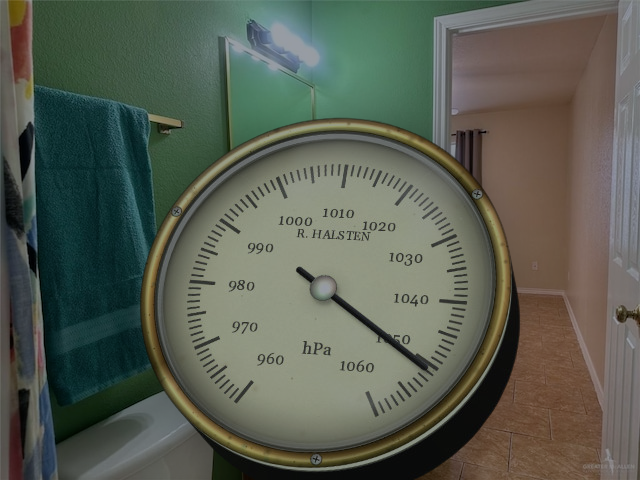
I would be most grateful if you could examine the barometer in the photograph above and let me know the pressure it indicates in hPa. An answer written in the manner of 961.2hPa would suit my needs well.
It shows 1051hPa
